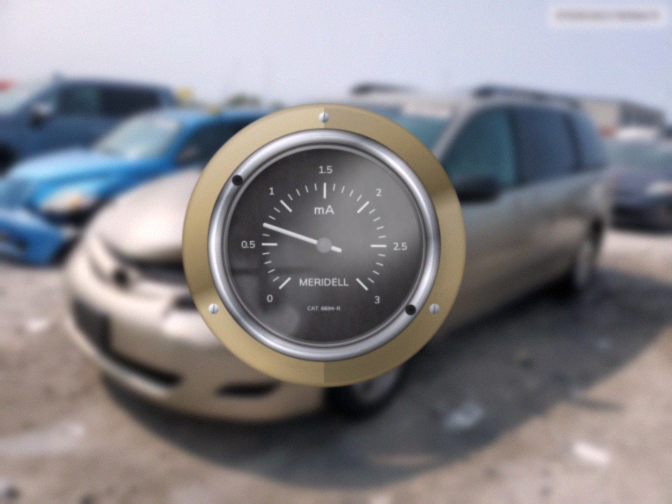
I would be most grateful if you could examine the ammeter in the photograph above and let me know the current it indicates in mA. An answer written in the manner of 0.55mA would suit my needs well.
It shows 0.7mA
